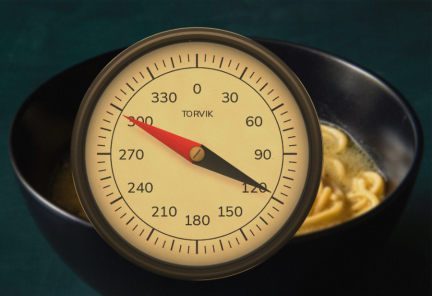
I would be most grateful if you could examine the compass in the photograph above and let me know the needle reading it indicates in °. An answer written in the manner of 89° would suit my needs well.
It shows 297.5°
